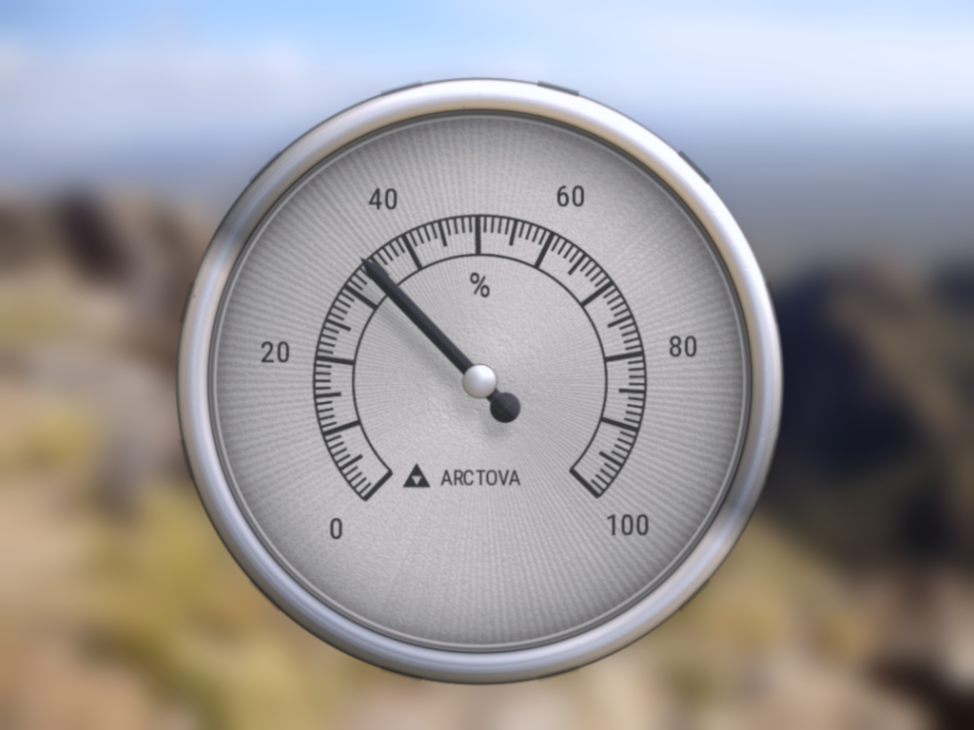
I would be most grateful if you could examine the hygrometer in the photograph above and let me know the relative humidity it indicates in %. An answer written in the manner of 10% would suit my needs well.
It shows 34%
